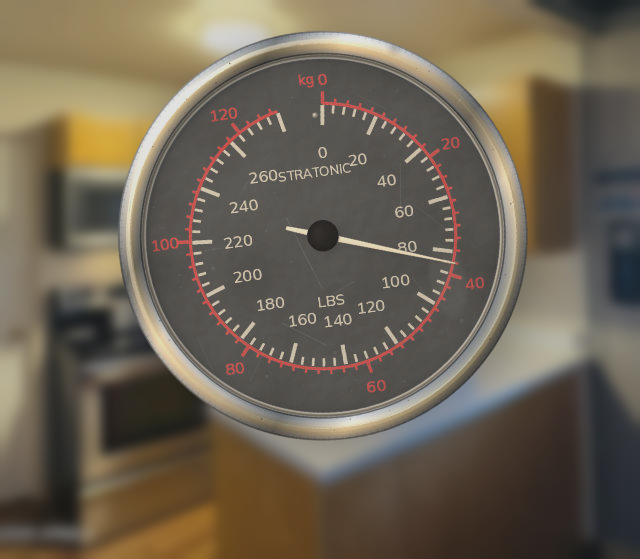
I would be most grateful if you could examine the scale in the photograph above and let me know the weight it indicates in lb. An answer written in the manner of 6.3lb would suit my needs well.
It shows 84lb
